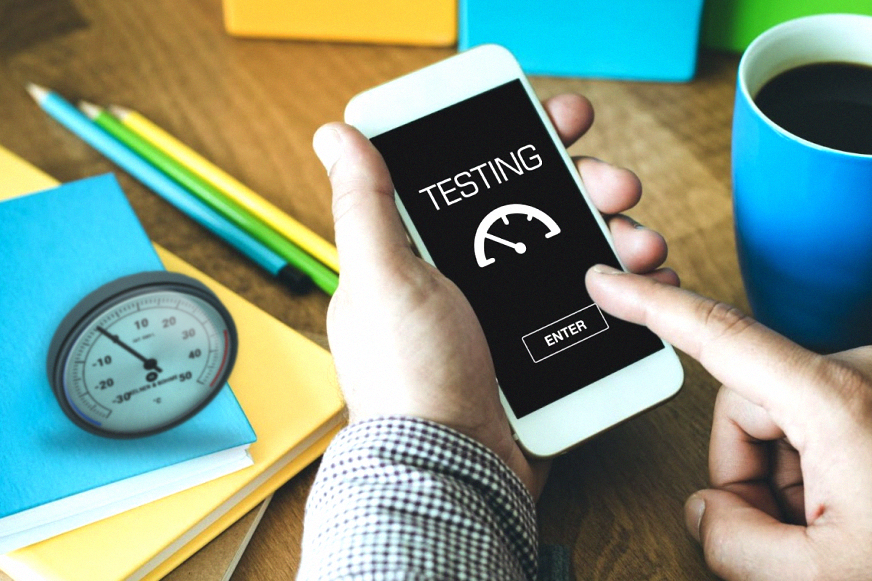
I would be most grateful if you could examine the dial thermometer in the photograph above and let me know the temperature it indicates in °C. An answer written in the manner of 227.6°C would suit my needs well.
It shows 0°C
